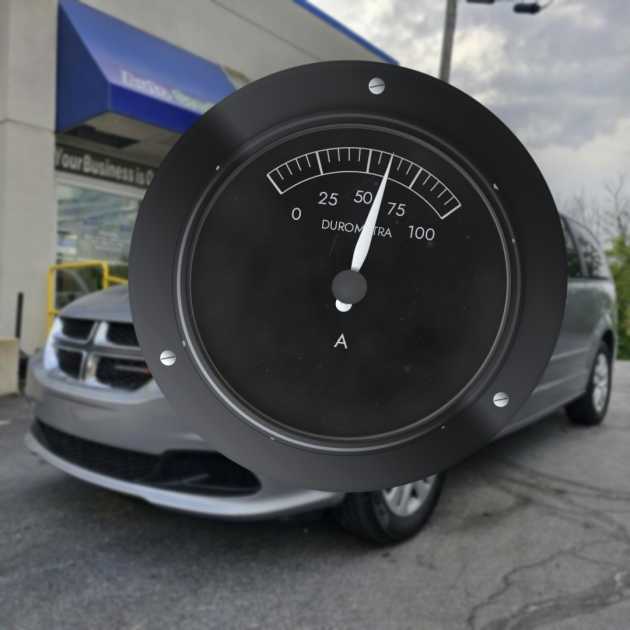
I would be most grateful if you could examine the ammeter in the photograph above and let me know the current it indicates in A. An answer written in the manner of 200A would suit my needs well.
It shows 60A
